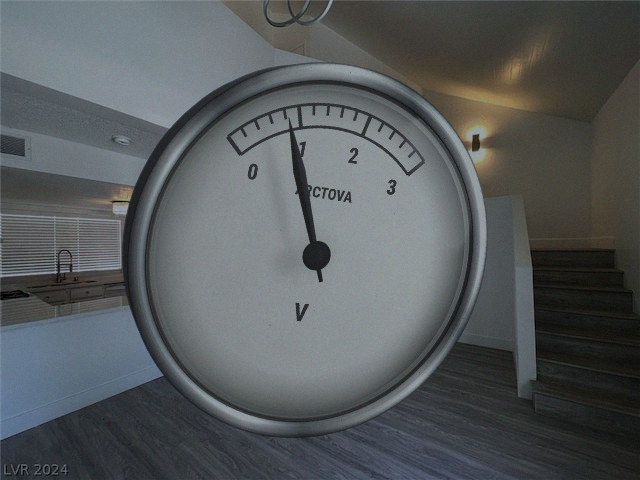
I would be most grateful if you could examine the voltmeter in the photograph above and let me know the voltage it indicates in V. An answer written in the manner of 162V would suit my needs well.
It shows 0.8V
